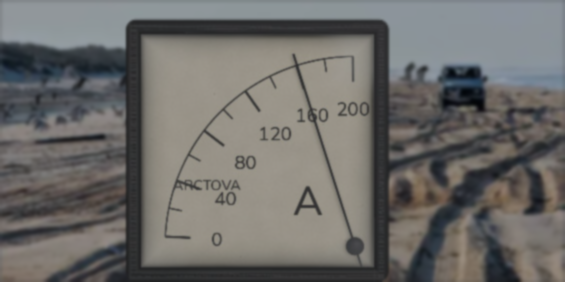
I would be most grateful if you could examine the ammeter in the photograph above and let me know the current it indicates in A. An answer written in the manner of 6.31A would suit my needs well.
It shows 160A
